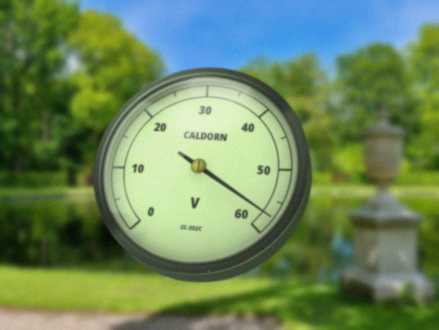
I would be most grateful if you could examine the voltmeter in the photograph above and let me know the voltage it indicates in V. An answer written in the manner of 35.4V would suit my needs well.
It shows 57.5V
